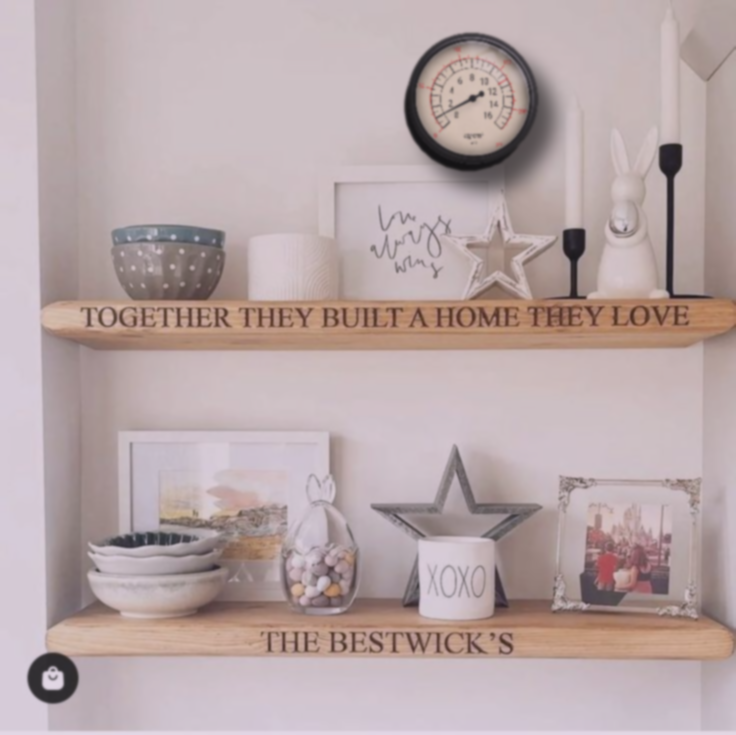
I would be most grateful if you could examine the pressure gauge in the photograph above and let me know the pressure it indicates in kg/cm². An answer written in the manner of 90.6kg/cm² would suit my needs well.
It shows 1kg/cm²
